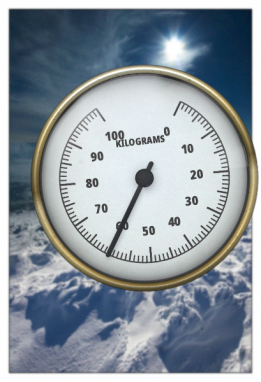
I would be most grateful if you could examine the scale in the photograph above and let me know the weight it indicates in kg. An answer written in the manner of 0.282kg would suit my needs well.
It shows 60kg
